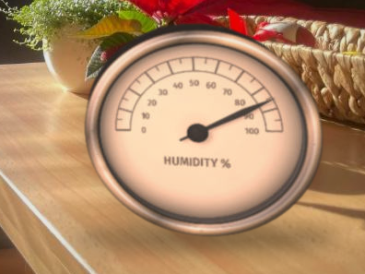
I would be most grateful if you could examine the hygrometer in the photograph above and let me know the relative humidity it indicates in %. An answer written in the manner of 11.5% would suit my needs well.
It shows 85%
